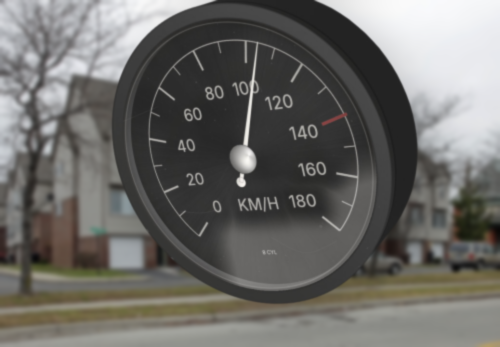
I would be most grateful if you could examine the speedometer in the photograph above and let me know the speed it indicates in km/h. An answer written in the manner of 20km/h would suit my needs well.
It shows 105km/h
